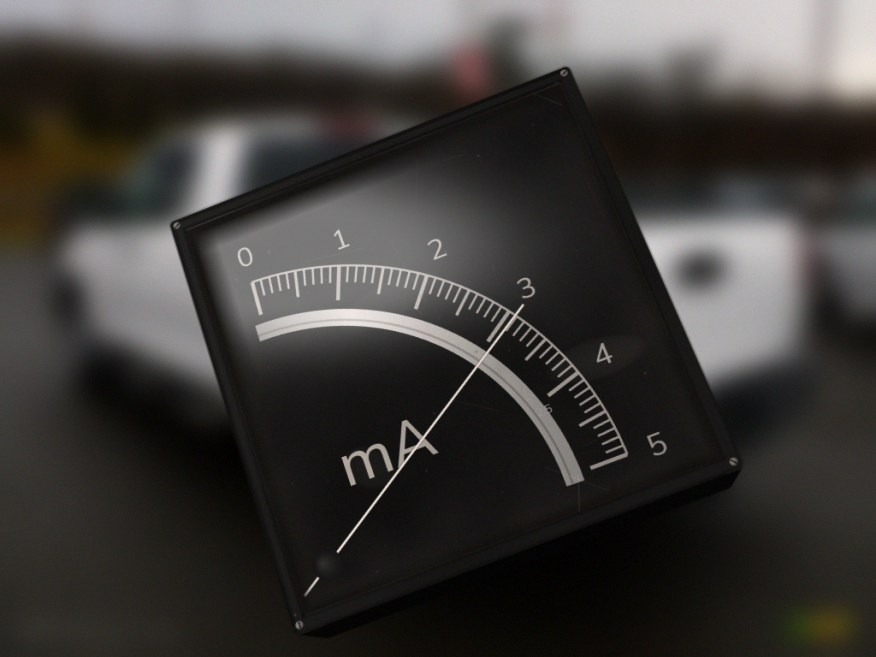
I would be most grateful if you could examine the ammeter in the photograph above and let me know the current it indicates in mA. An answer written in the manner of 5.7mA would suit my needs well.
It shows 3.1mA
